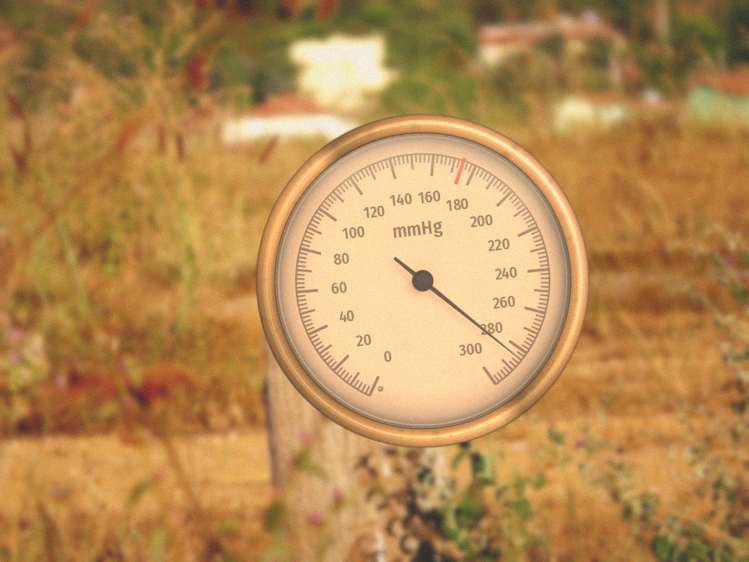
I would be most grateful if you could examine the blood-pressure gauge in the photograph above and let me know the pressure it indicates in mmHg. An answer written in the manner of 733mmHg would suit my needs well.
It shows 284mmHg
